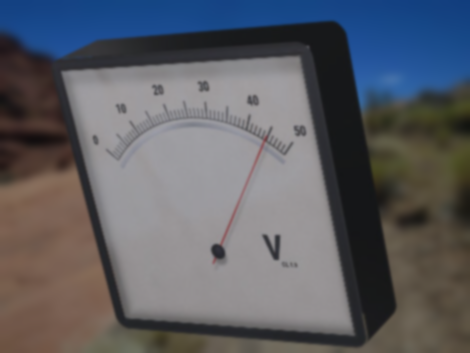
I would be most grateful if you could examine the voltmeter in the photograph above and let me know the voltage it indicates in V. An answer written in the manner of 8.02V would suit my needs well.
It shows 45V
